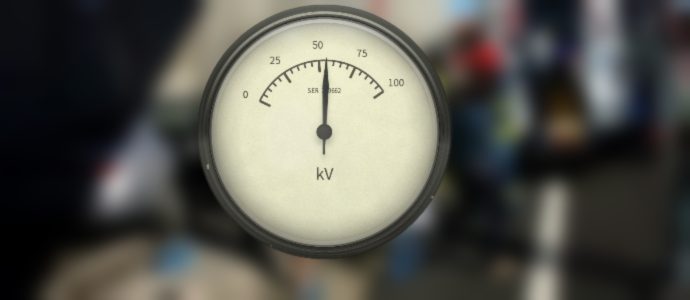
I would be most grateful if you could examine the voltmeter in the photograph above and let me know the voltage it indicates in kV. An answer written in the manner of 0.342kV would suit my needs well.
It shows 55kV
